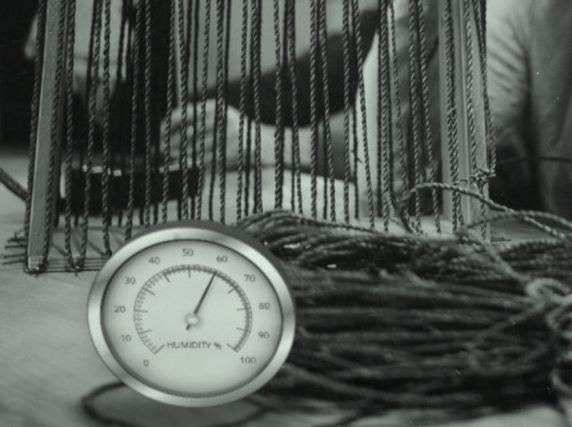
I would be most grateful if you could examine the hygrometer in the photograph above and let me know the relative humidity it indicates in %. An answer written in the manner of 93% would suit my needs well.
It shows 60%
